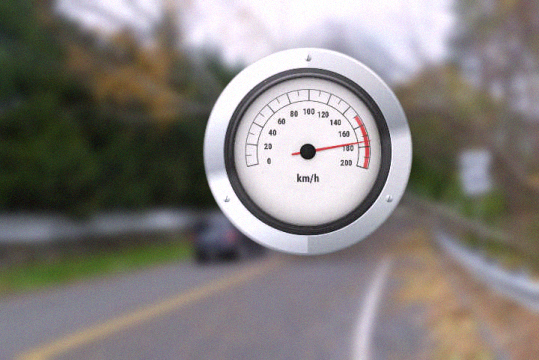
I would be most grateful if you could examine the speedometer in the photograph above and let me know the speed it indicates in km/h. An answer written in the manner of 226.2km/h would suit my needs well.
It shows 175km/h
